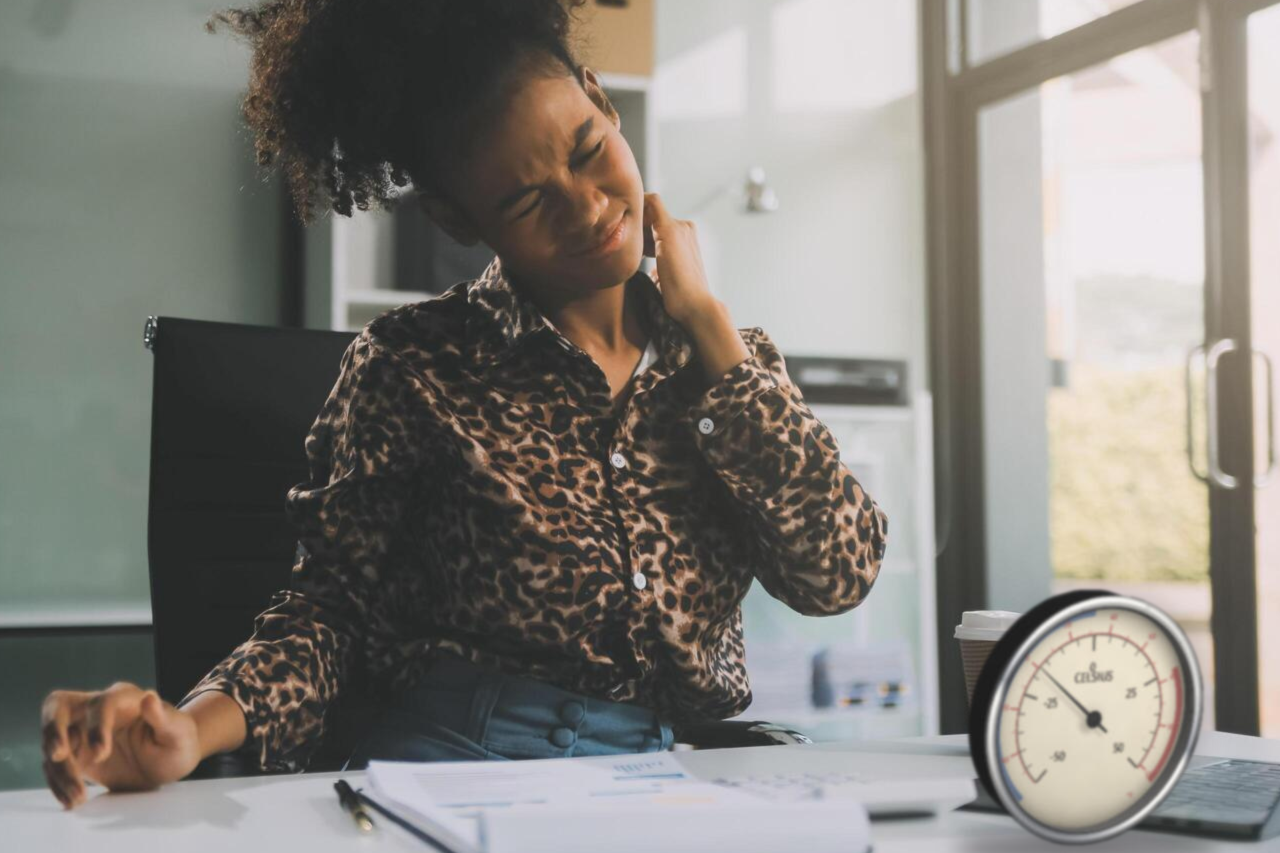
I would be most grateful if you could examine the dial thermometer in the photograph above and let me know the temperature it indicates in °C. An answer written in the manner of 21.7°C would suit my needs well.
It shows -17.5°C
